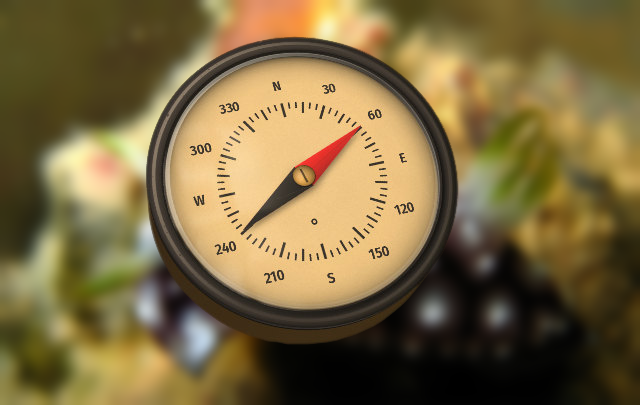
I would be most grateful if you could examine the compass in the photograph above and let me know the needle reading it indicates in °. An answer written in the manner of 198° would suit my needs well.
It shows 60°
